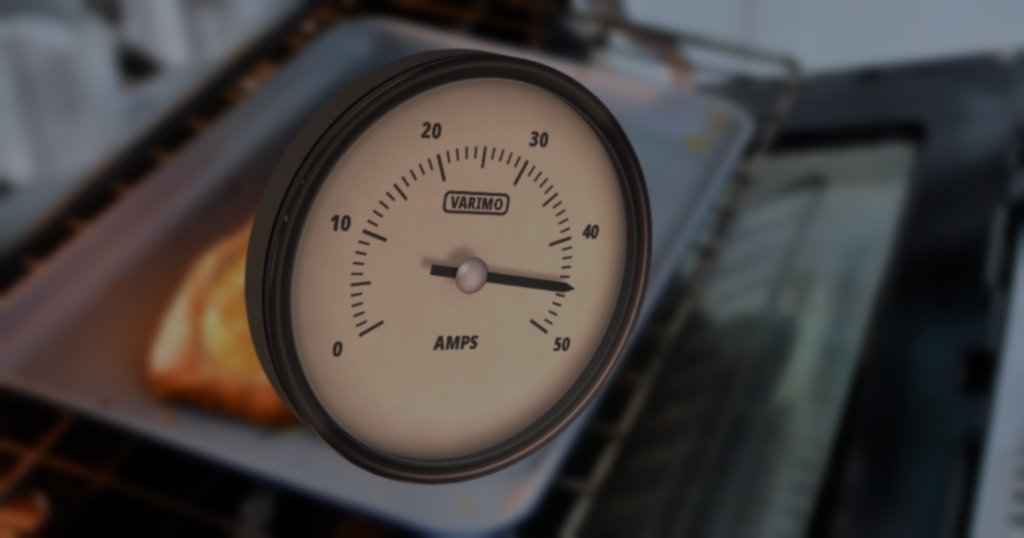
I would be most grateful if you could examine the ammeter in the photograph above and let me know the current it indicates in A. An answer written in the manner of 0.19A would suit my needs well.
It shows 45A
